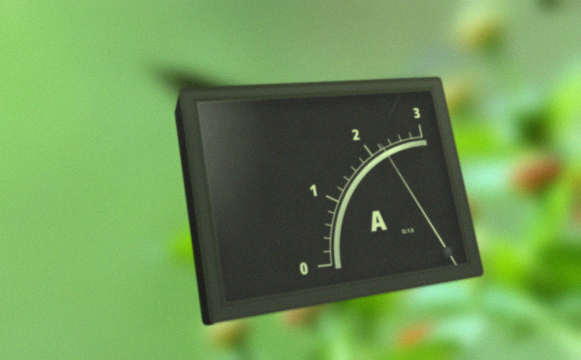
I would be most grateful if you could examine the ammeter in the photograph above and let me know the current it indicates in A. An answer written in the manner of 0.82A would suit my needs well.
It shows 2.2A
